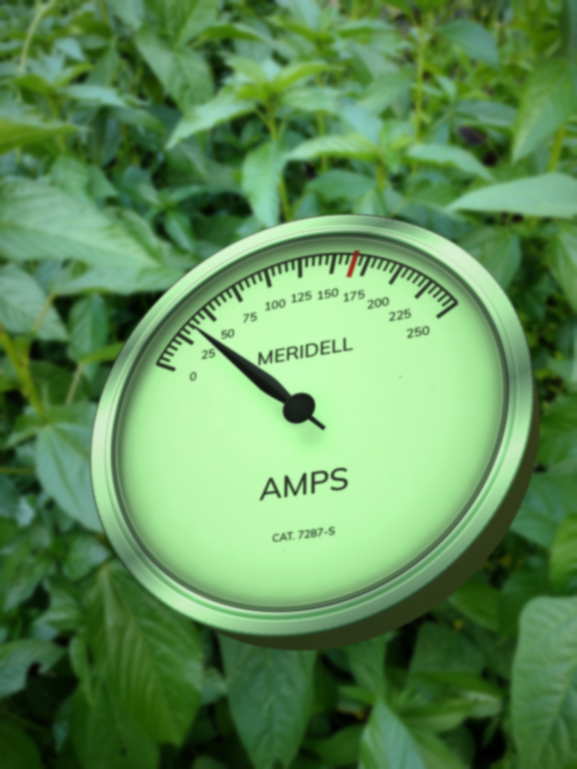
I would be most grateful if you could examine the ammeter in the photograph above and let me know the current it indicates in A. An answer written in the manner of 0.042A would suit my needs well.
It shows 35A
